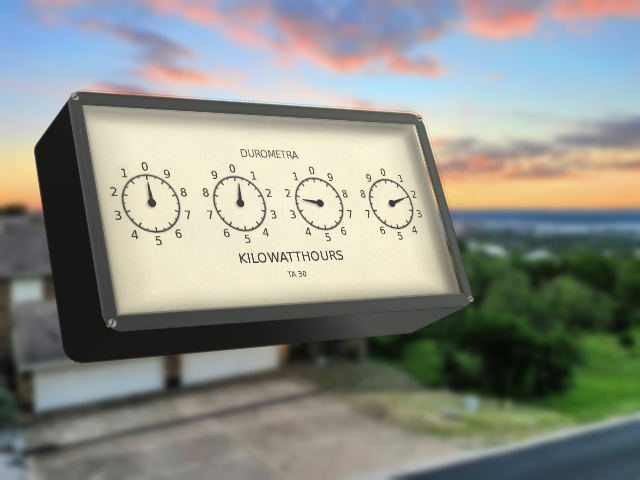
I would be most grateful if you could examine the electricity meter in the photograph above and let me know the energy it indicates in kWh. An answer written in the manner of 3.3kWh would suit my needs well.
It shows 22kWh
